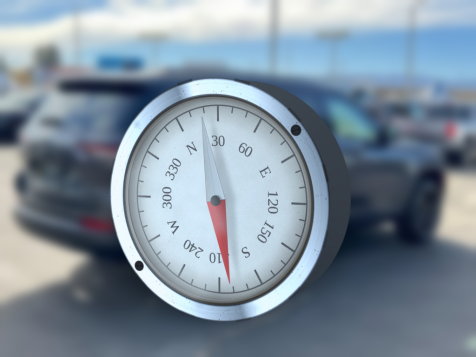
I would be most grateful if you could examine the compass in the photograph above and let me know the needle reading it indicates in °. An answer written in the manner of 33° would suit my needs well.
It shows 200°
